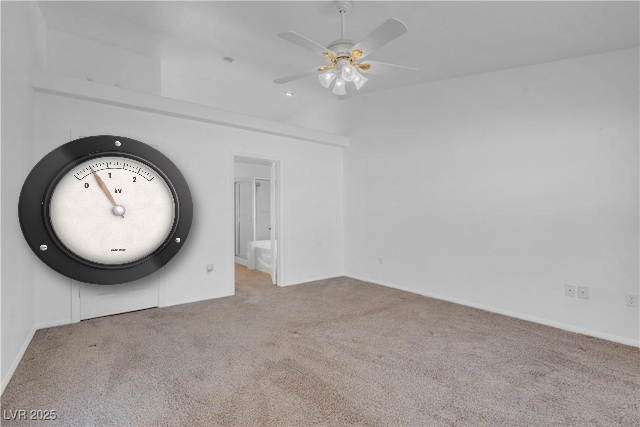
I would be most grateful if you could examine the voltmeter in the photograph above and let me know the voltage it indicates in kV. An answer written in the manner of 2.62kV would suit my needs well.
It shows 0.5kV
